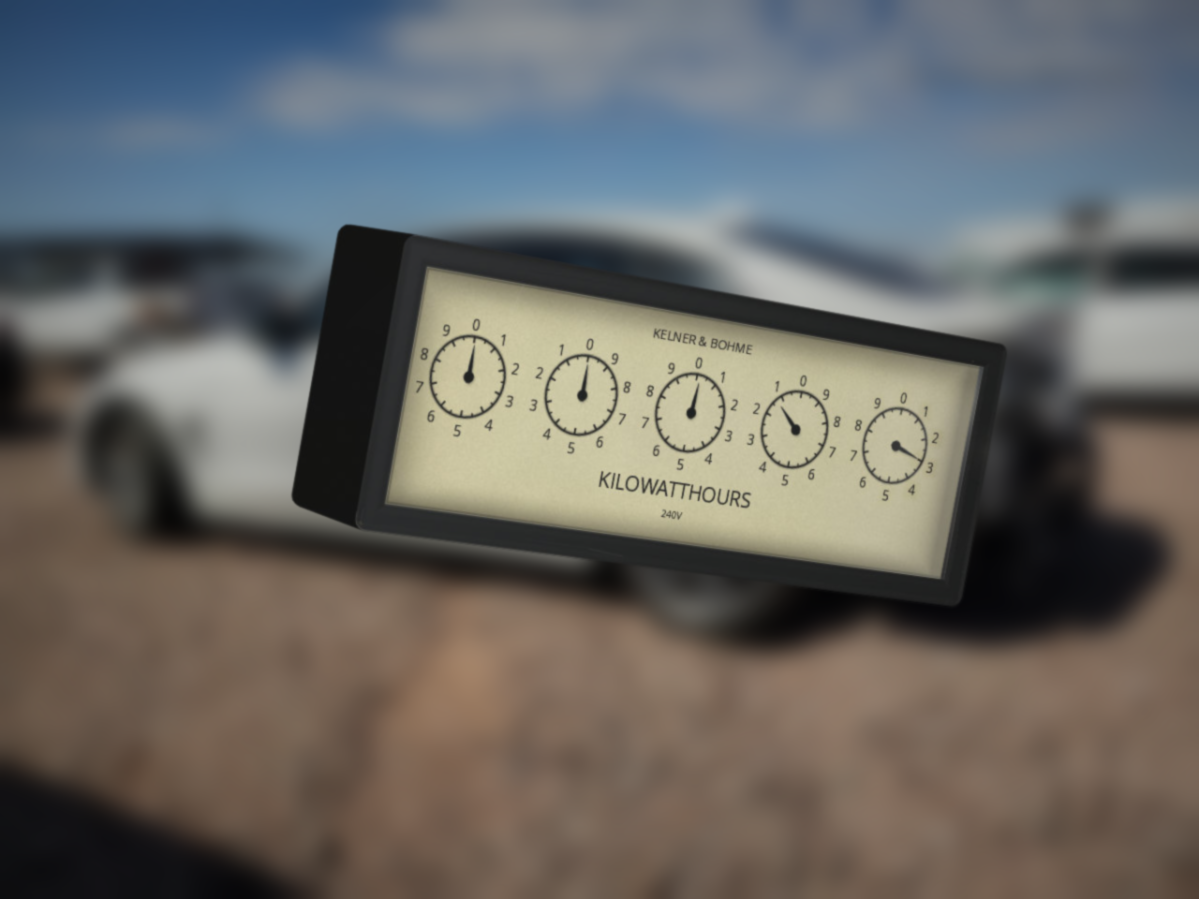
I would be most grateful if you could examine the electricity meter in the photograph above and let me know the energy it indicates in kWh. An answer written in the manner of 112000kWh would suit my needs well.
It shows 13kWh
